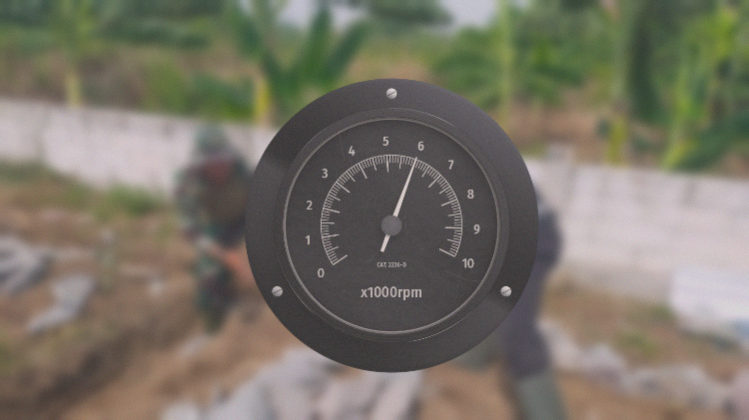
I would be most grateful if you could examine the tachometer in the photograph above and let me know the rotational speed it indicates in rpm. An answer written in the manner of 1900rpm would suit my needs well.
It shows 6000rpm
